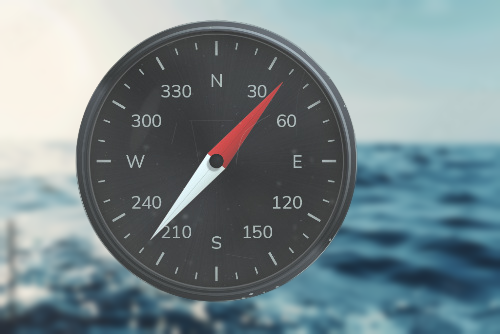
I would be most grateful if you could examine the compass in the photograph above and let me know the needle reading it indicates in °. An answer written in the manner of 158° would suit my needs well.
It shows 40°
